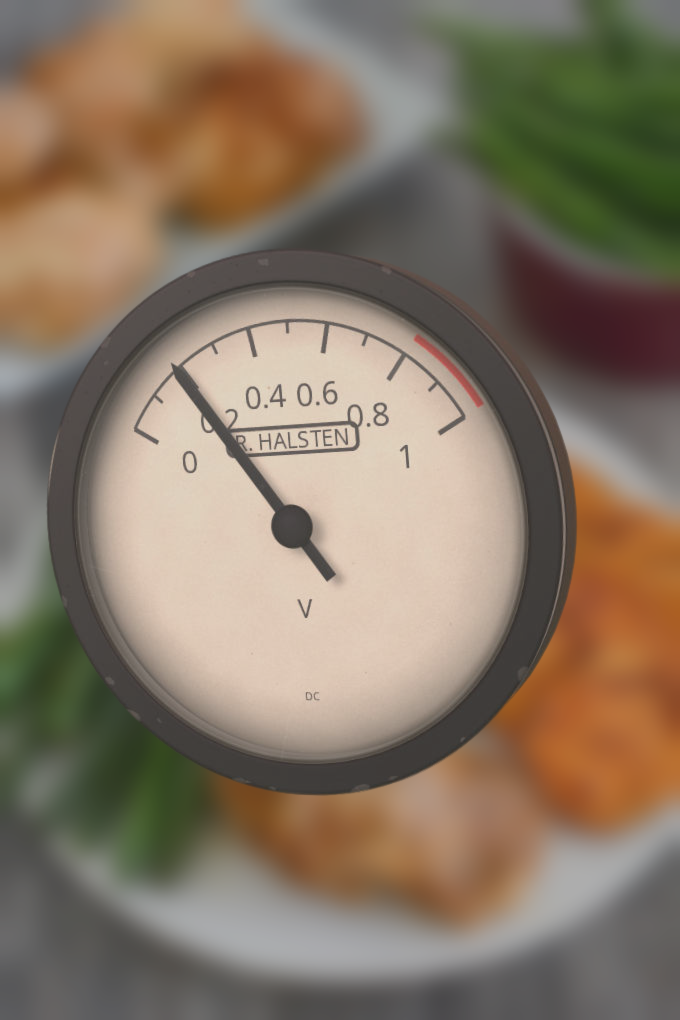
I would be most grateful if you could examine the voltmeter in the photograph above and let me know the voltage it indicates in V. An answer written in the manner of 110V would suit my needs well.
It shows 0.2V
